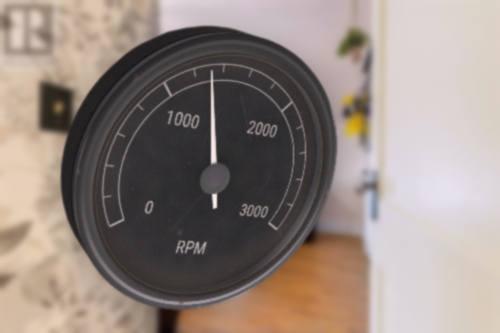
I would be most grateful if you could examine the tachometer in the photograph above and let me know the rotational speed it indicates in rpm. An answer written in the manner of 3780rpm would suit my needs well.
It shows 1300rpm
